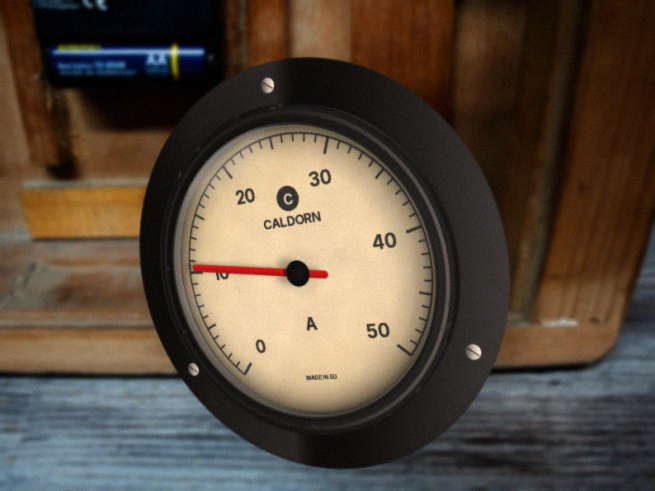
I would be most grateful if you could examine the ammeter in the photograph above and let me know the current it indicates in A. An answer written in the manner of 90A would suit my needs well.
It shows 10.5A
